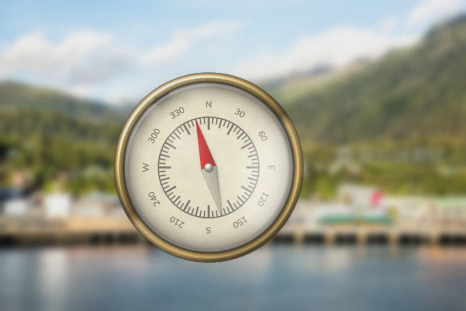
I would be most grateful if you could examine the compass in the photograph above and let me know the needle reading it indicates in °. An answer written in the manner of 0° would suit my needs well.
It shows 345°
